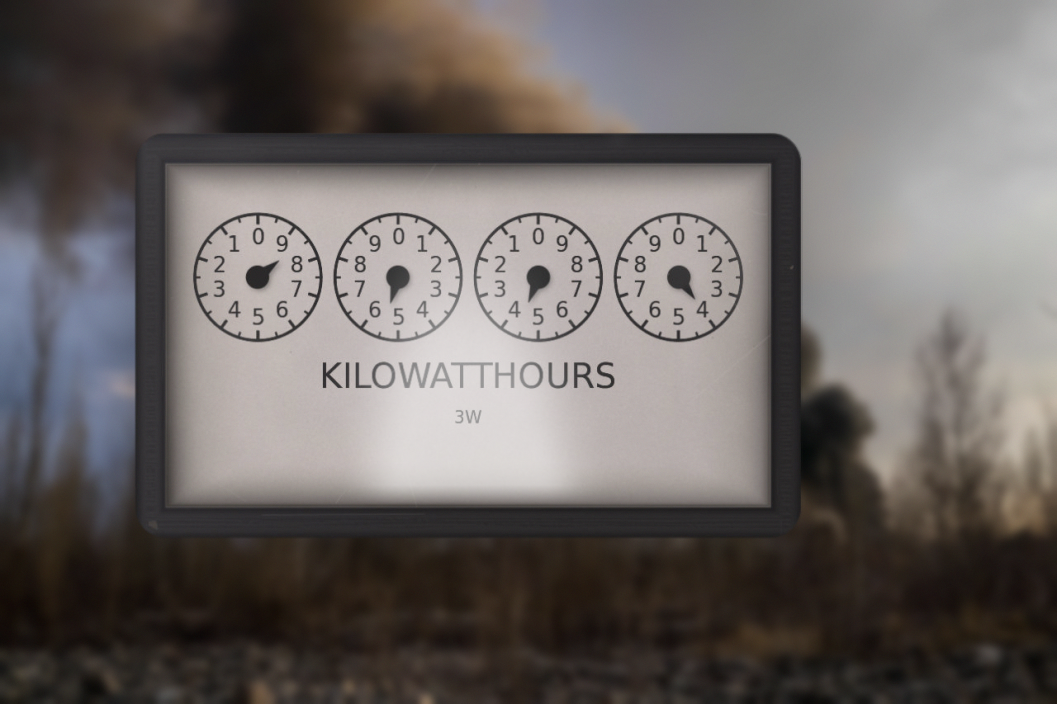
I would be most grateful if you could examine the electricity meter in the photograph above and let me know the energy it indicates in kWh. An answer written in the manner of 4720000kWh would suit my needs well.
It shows 8544kWh
